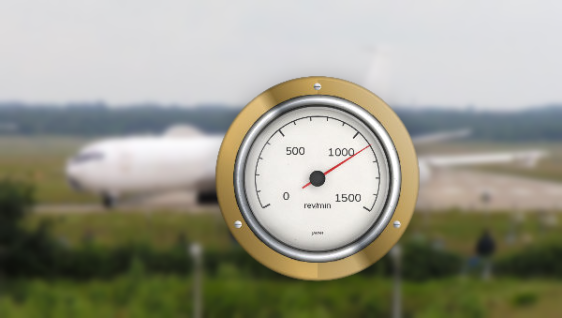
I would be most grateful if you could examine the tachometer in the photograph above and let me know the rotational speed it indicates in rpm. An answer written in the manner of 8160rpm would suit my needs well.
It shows 1100rpm
